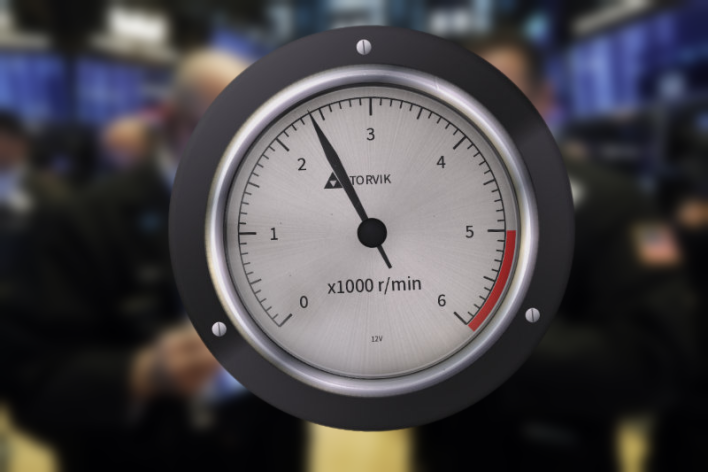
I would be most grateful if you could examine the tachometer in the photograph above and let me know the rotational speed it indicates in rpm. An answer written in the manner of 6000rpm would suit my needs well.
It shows 2400rpm
